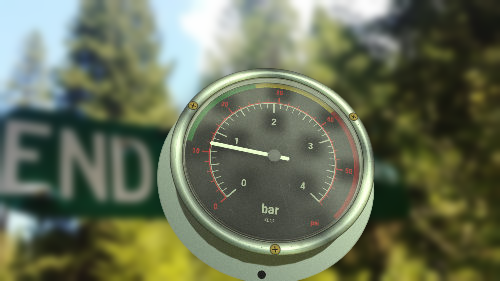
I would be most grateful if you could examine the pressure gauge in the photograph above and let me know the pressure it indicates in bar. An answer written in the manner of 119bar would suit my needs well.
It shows 0.8bar
